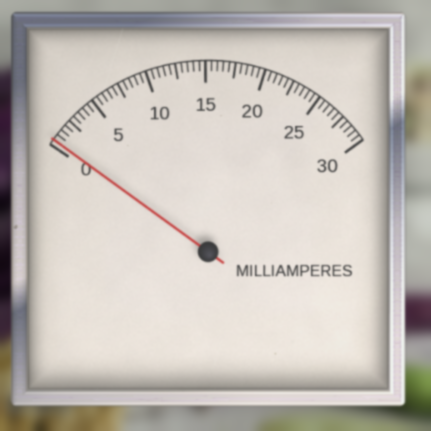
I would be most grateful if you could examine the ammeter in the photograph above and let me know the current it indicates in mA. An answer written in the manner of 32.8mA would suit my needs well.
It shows 0.5mA
